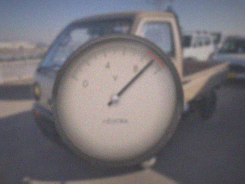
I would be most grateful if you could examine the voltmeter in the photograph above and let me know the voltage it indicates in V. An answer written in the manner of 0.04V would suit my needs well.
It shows 9V
